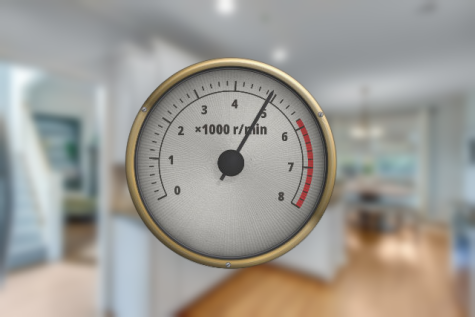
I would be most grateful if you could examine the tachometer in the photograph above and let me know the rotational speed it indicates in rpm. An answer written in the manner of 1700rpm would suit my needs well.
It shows 4900rpm
